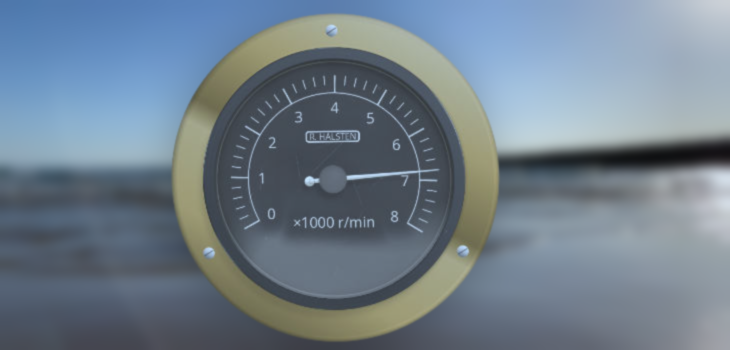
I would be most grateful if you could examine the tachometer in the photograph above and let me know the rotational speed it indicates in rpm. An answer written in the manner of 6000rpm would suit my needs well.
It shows 6800rpm
